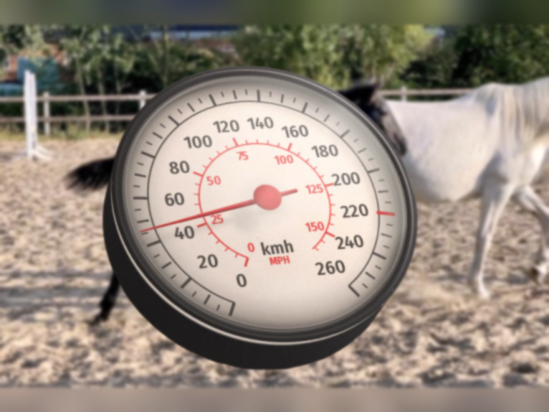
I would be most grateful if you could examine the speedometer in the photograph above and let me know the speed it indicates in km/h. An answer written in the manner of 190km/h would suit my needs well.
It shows 45km/h
